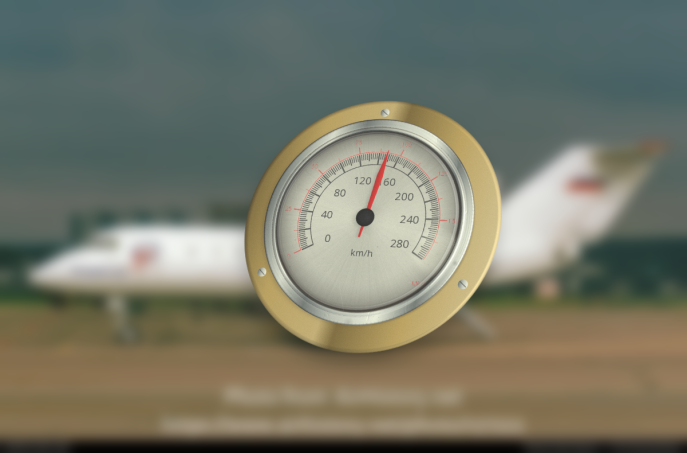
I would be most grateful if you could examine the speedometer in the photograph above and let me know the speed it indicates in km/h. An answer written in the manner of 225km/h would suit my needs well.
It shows 150km/h
